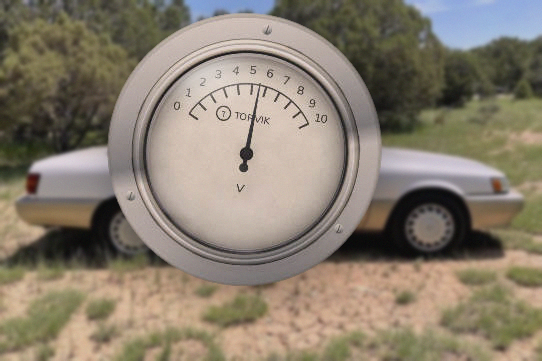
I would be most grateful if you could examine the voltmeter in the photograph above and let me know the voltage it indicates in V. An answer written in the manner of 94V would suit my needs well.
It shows 5.5V
